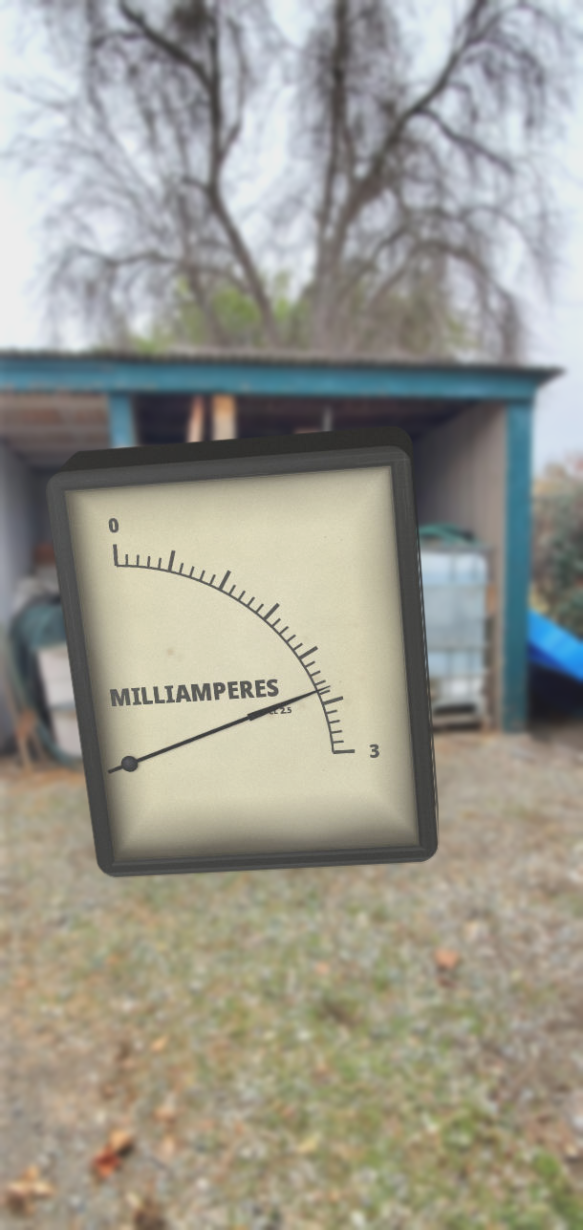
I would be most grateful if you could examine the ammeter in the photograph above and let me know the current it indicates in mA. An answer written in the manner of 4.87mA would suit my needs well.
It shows 2.35mA
